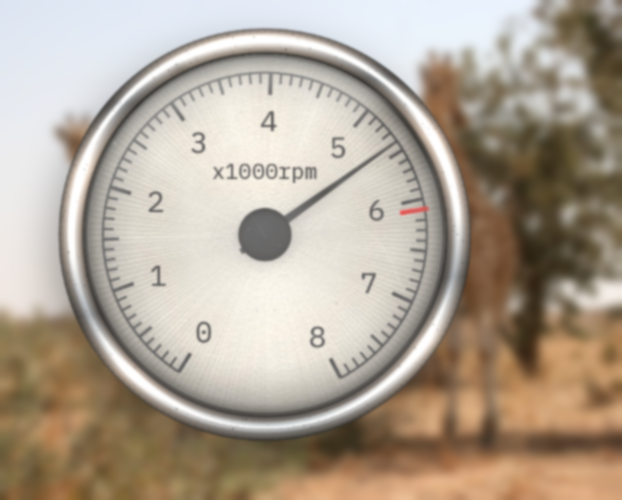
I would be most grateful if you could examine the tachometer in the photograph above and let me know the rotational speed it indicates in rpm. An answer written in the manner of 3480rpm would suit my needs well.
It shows 5400rpm
